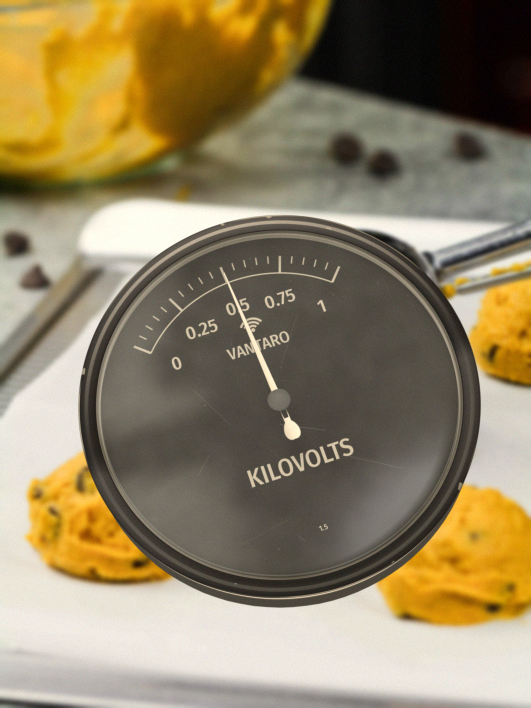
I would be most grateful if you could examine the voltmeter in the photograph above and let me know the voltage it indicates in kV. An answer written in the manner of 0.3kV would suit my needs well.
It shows 0.5kV
